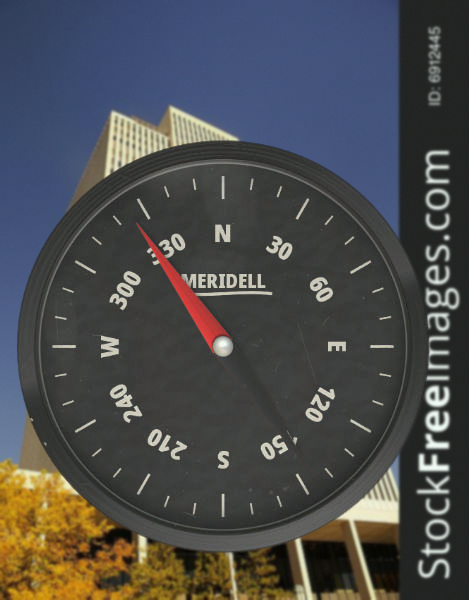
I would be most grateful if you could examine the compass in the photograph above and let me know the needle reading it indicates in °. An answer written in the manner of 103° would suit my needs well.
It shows 325°
